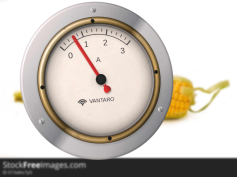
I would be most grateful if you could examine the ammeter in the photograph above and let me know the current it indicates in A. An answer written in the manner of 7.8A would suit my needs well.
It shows 0.6A
